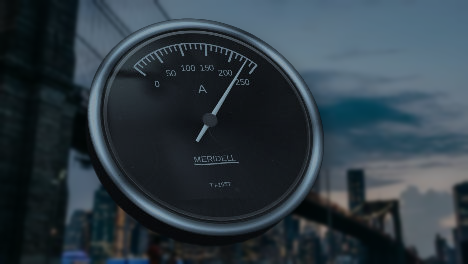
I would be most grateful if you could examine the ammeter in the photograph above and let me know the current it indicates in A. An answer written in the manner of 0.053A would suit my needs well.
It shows 230A
